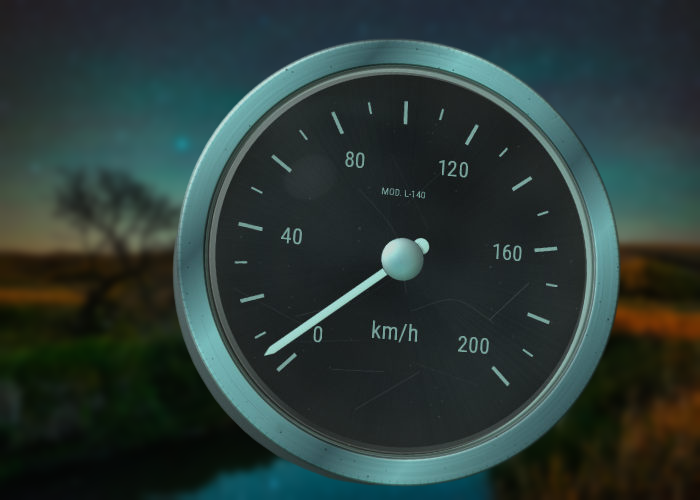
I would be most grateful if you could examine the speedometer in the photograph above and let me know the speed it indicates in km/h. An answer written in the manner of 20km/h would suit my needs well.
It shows 5km/h
